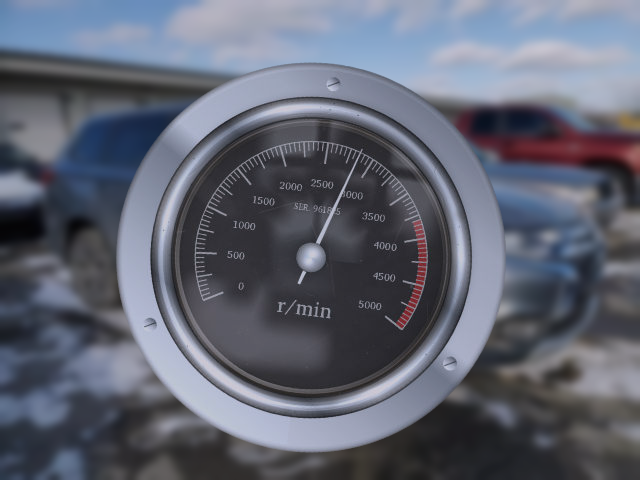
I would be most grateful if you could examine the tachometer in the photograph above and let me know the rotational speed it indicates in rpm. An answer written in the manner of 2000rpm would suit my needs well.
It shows 2850rpm
